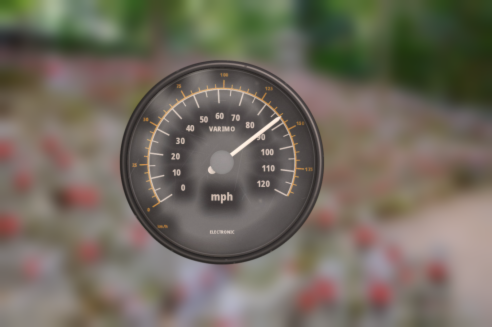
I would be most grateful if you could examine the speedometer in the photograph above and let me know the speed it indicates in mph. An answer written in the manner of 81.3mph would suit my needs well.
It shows 87.5mph
